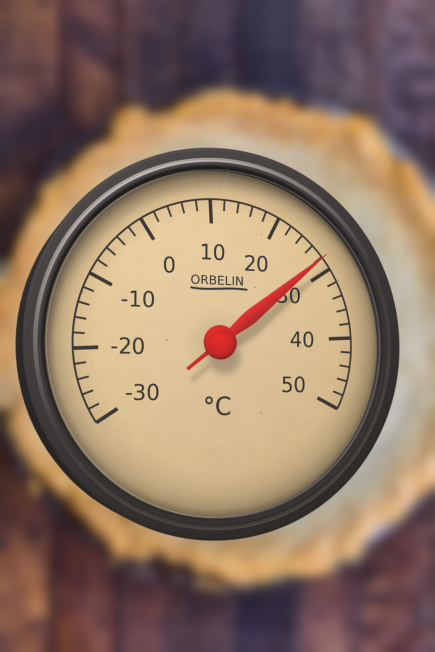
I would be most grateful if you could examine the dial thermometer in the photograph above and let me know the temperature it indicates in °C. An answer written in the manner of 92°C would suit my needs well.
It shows 28°C
